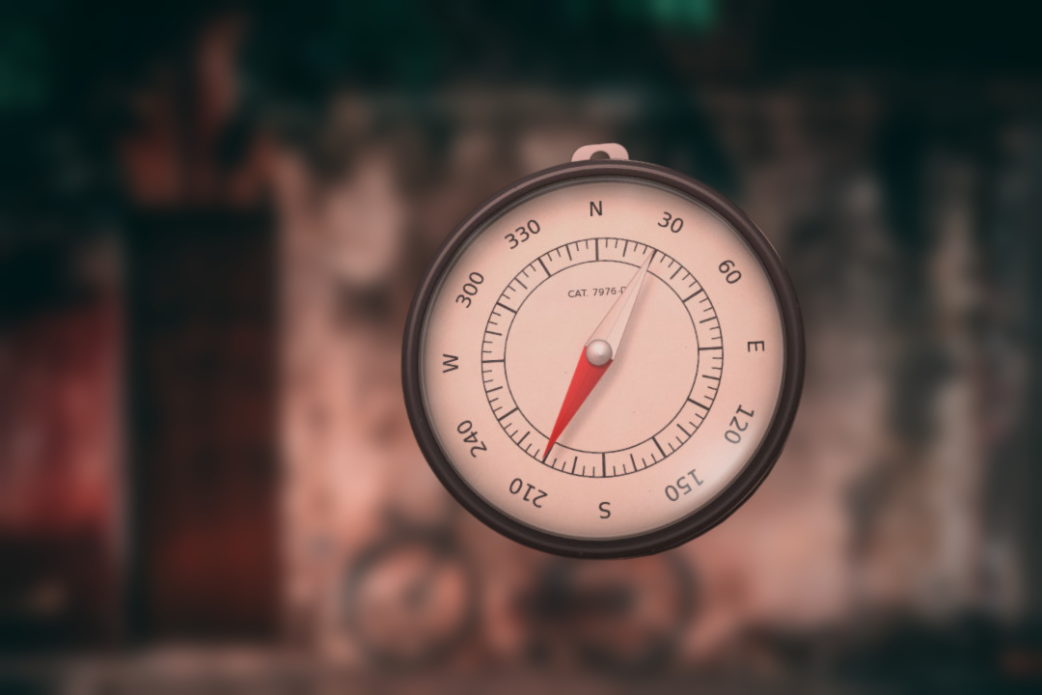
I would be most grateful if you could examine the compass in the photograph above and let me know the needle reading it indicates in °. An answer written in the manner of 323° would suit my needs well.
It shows 210°
